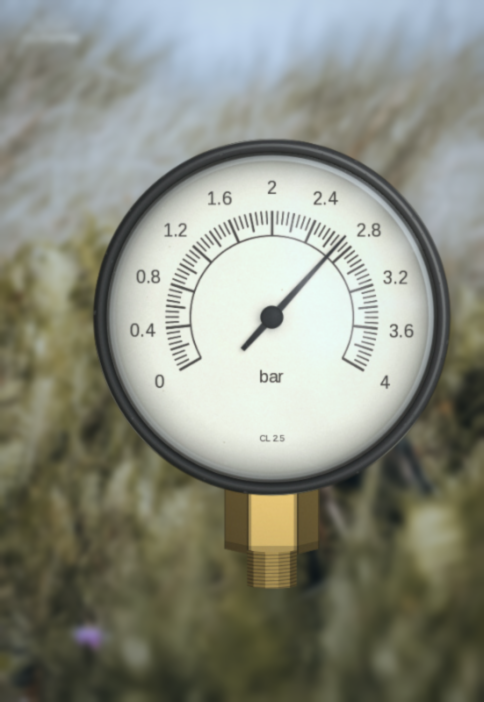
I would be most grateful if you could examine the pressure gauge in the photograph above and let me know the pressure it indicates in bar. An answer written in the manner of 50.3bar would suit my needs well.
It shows 2.7bar
